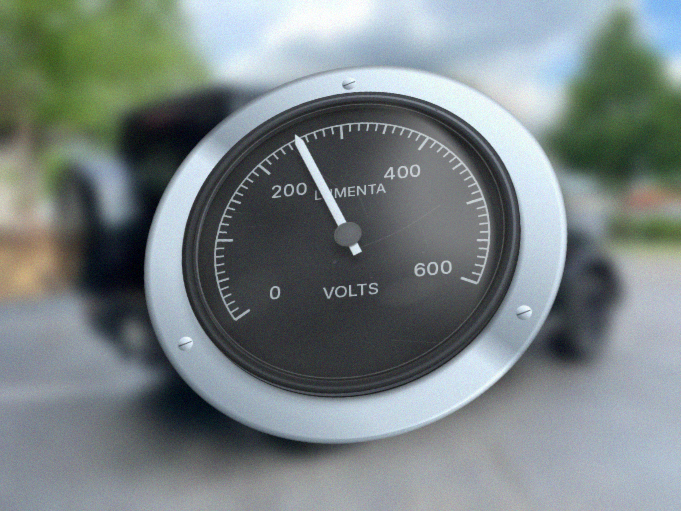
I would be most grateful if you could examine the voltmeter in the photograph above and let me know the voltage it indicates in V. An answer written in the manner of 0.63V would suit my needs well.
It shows 250V
